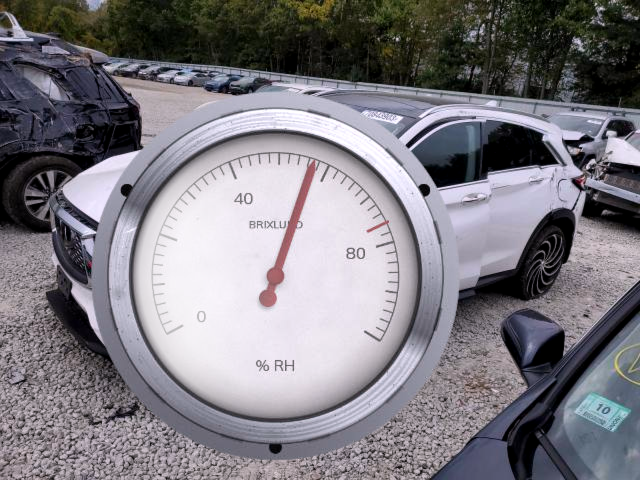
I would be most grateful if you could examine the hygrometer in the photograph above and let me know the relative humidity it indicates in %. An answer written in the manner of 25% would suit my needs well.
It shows 57%
